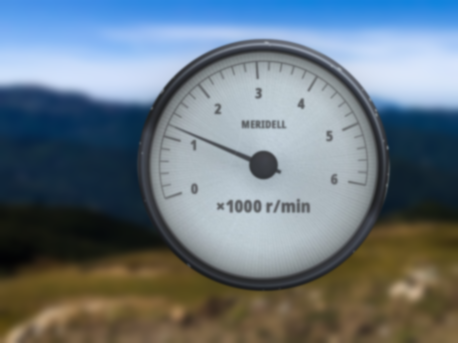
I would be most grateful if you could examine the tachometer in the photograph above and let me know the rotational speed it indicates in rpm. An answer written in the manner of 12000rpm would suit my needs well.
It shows 1200rpm
